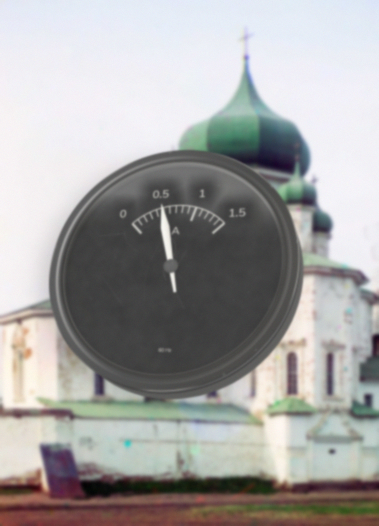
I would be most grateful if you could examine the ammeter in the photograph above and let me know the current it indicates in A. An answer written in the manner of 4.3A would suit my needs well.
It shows 0.5A
